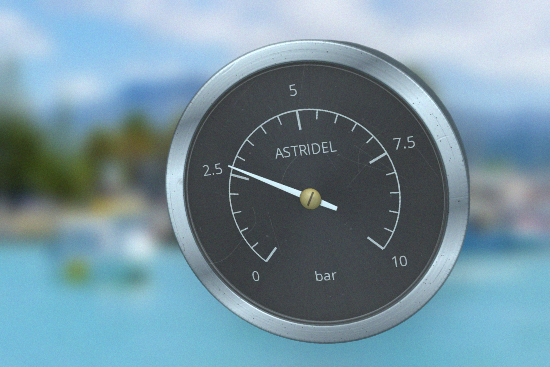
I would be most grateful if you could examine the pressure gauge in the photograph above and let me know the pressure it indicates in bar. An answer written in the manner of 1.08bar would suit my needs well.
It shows 2.75bar
